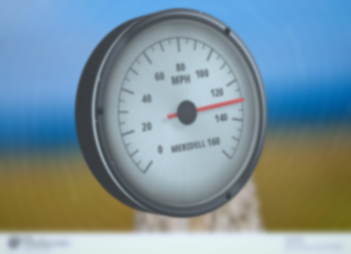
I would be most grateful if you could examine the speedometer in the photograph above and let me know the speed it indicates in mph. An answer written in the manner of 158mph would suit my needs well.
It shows 130mph
